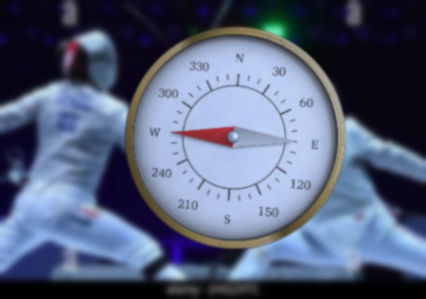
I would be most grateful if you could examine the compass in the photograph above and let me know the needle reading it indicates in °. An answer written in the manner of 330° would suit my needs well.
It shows 270°
